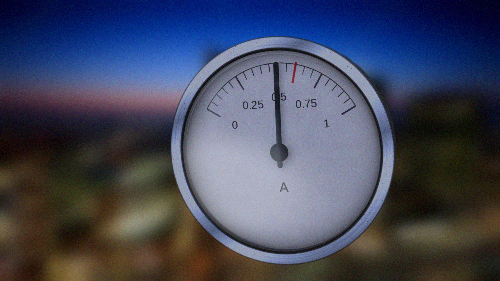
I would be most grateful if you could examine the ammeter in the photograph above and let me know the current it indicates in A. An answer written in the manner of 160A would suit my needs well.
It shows 0.5A
